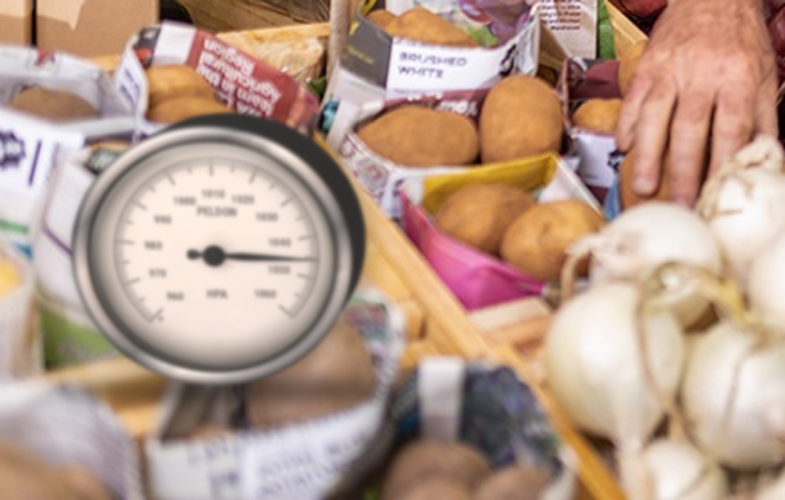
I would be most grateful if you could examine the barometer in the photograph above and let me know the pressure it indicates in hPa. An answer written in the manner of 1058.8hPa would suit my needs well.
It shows 1045hPa
